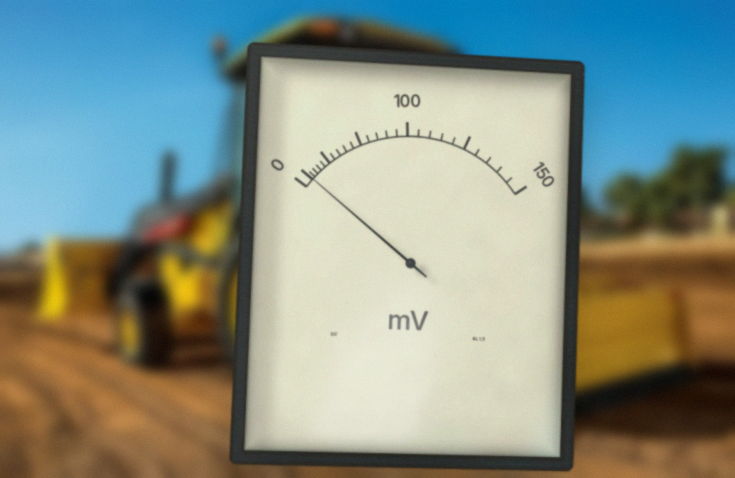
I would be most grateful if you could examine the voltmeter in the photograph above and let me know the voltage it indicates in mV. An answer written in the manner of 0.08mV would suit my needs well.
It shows 25mV
